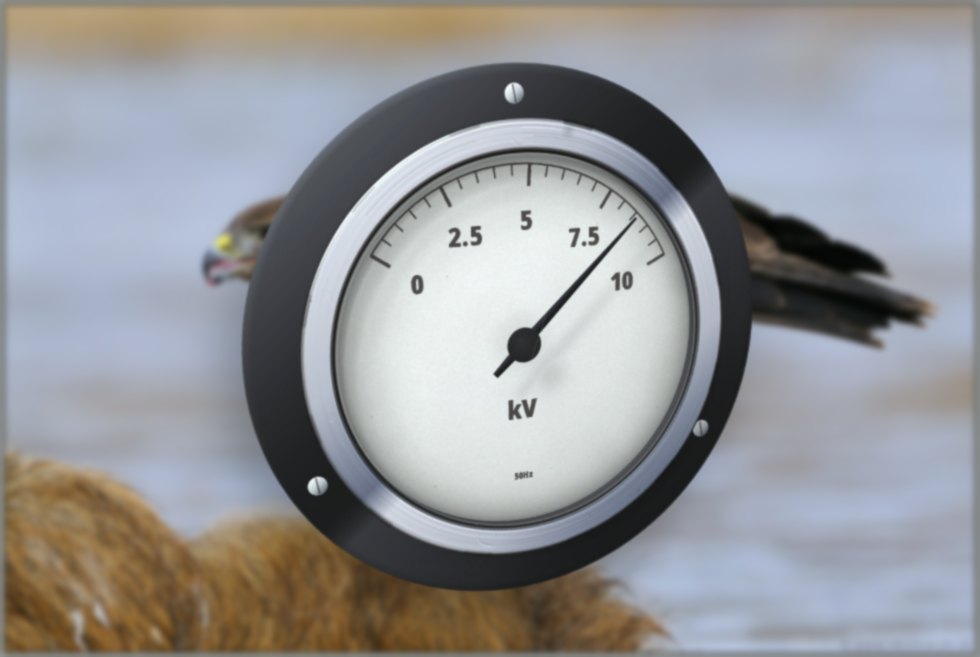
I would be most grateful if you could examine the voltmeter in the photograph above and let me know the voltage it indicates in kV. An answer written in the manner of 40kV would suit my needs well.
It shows 8.5kV
